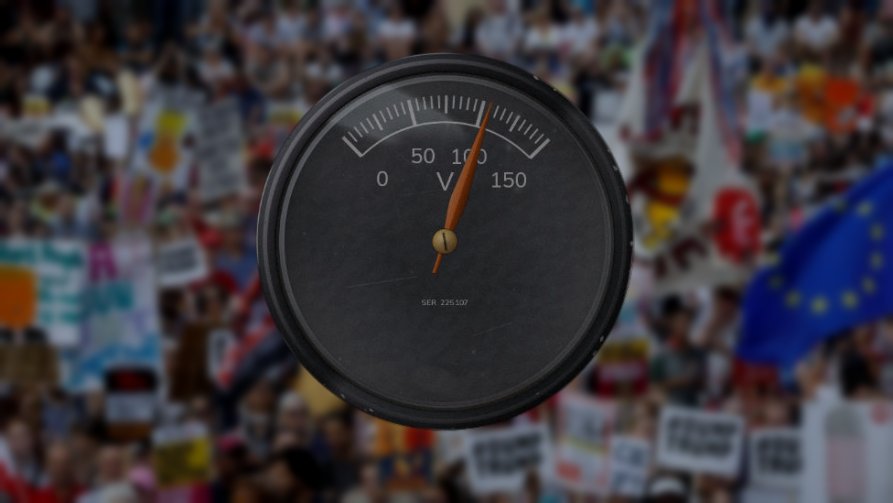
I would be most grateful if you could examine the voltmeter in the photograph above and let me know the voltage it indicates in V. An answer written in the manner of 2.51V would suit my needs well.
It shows 105V
